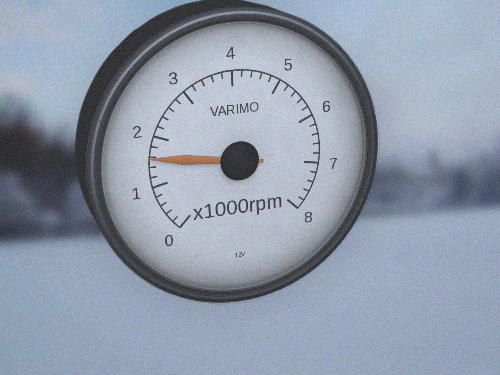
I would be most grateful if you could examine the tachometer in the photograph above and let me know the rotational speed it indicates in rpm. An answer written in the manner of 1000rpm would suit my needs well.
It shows 1600rpm
